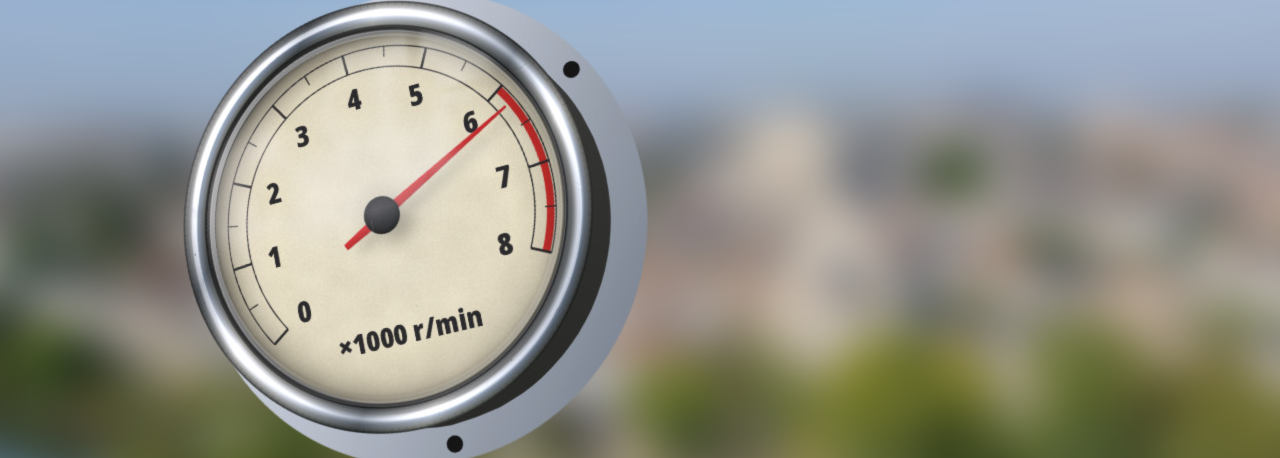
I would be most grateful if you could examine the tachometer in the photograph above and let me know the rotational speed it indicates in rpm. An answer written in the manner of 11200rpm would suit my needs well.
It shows 6250rpm
